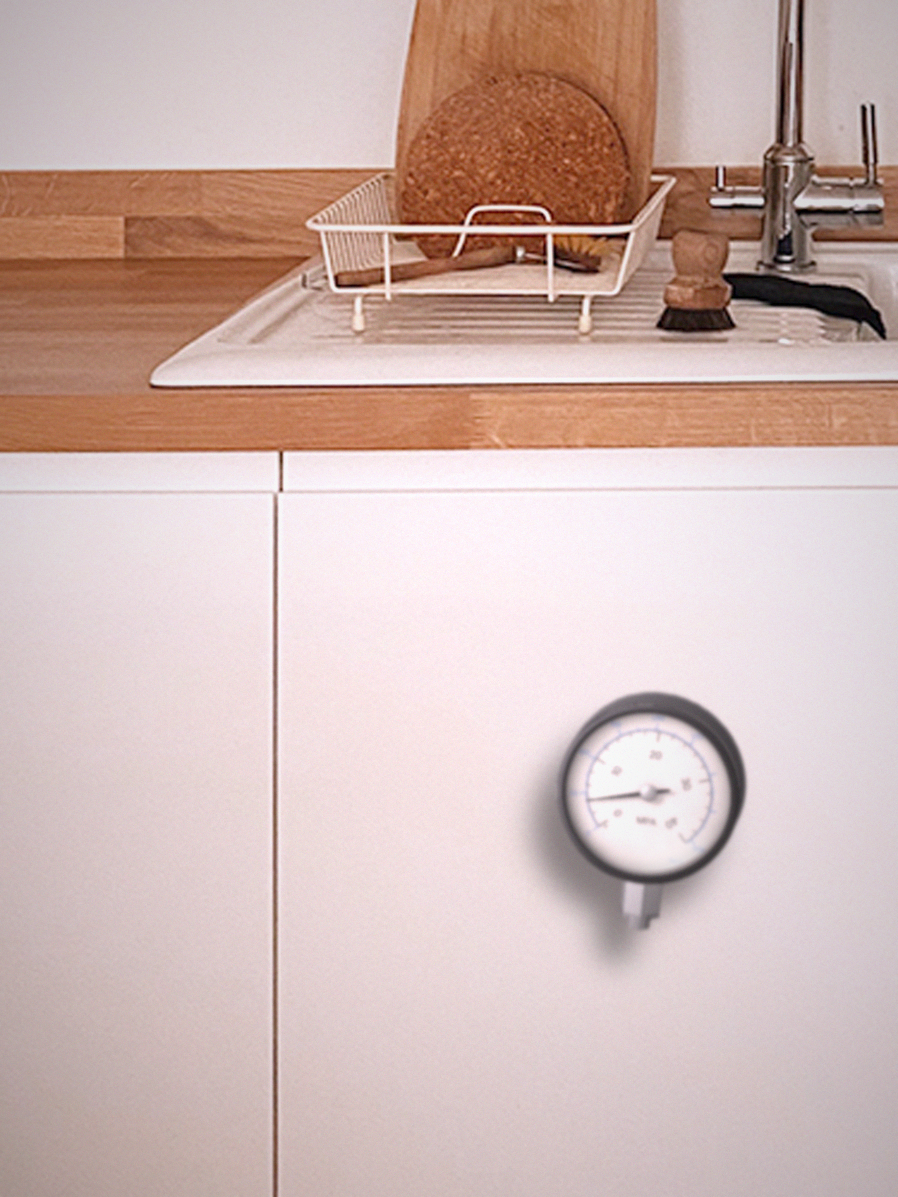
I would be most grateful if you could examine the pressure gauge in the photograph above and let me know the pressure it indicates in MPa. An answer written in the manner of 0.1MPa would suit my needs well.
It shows 4MPa
